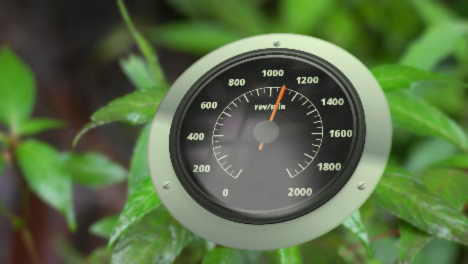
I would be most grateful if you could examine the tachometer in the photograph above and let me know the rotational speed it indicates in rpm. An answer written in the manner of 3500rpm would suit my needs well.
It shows 1100rpm
